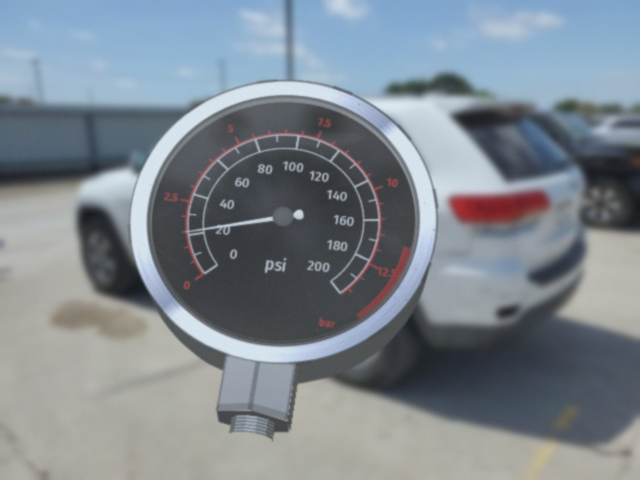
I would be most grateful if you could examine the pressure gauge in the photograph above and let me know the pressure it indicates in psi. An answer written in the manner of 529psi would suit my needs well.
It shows 20psi
